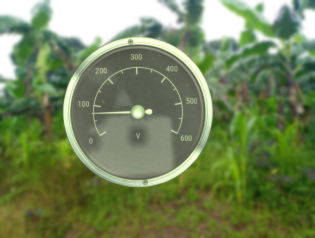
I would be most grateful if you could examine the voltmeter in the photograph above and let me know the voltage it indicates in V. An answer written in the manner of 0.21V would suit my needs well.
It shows 75V
